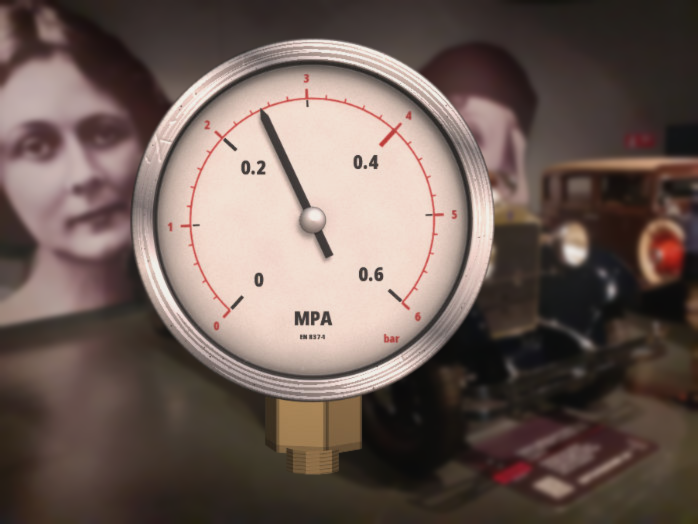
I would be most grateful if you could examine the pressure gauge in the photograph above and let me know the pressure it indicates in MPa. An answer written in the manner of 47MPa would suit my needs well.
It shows 0.25MPa
